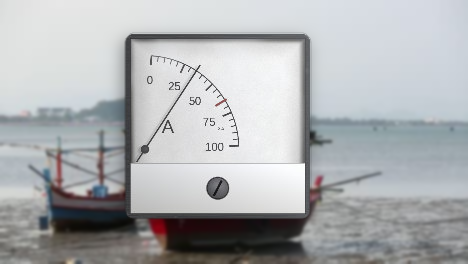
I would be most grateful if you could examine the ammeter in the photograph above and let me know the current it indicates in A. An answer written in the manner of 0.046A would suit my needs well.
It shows 35A
